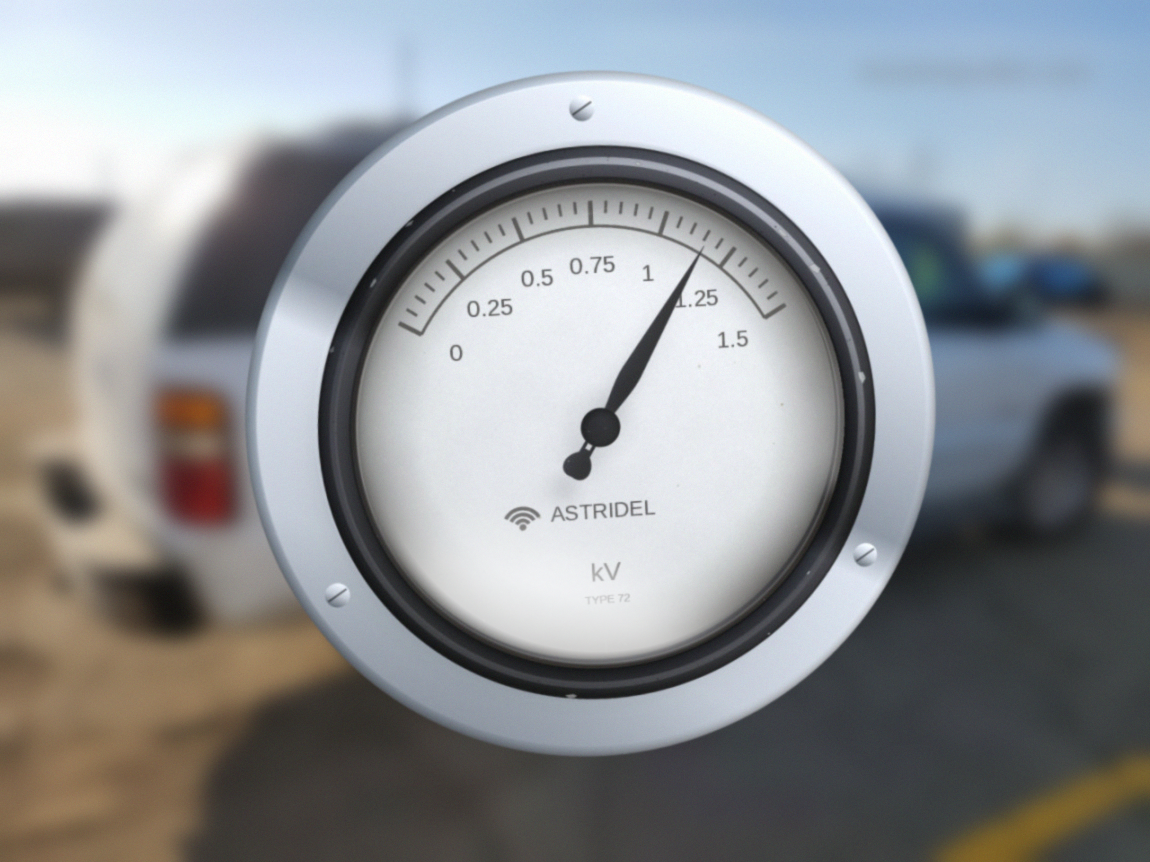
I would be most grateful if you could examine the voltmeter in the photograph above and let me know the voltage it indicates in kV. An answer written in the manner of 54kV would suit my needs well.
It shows 1.15kV
